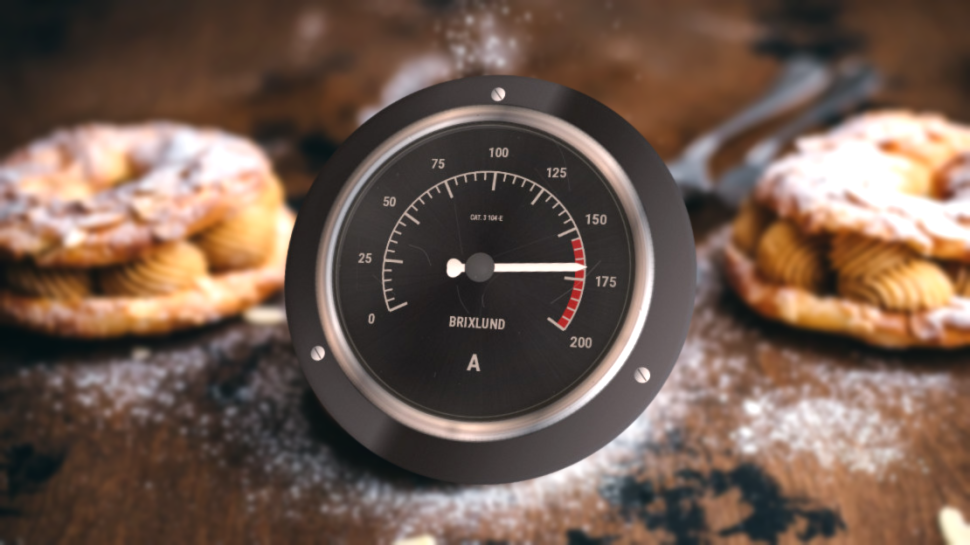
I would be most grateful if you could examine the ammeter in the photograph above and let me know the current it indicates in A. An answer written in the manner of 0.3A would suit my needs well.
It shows 170A
